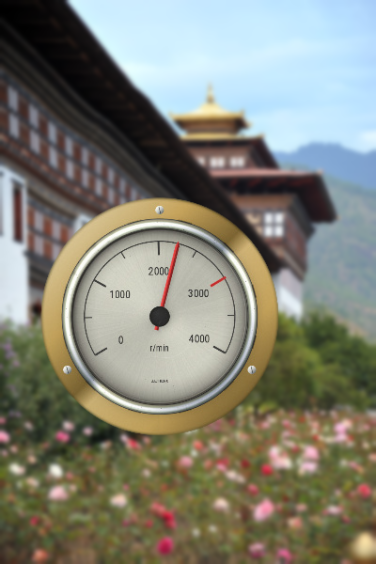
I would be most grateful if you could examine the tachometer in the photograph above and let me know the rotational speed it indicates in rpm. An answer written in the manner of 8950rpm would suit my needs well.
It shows 2250rpm
